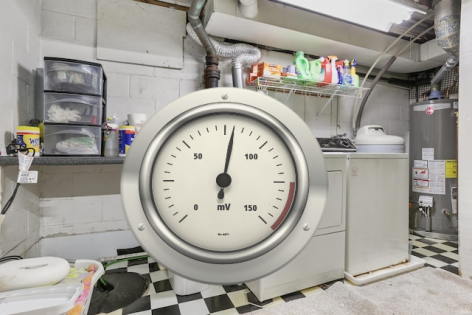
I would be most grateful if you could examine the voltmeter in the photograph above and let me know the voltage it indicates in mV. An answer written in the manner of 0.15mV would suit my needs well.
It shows 80mV
